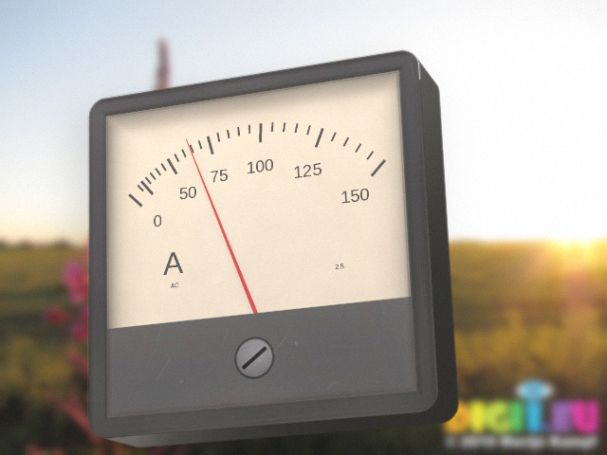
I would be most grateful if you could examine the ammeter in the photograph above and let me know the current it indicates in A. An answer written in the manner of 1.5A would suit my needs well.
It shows 65A
